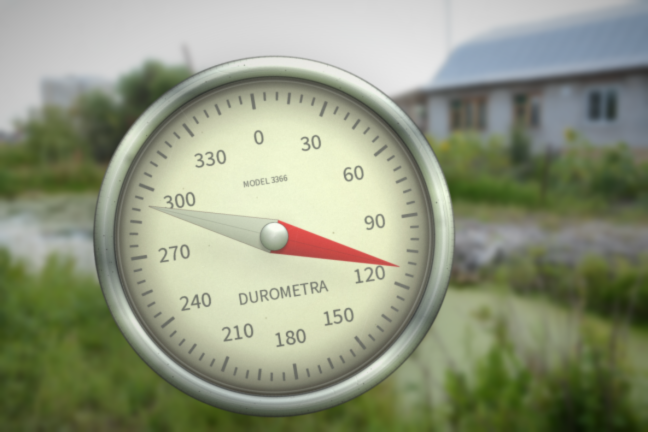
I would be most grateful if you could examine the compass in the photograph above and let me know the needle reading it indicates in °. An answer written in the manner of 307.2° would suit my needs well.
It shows 112.5°
